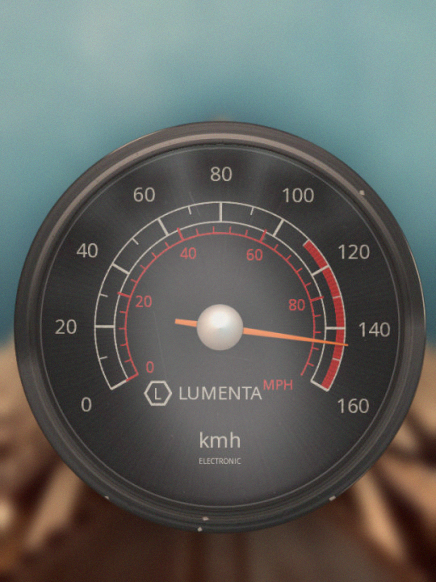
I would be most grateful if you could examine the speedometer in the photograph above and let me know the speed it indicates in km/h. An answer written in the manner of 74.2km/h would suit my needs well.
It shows 145km/h
